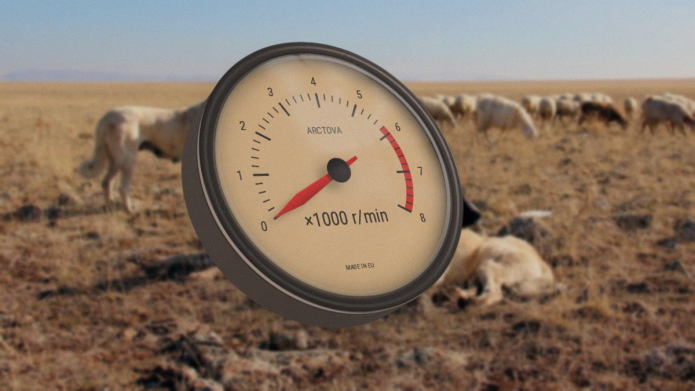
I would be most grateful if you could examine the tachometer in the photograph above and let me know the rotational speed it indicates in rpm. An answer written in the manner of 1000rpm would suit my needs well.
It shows 0rpm
